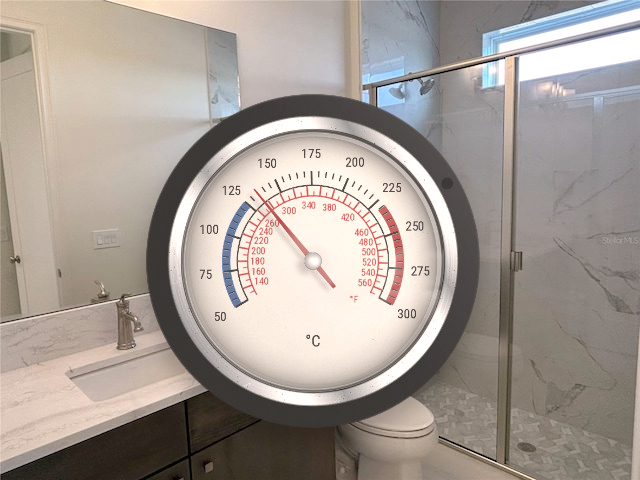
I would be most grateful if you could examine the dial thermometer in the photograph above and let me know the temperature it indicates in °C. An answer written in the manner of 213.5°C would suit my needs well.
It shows 135°C
